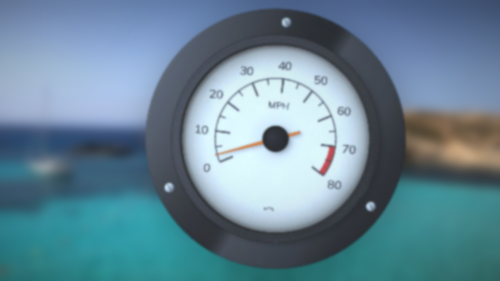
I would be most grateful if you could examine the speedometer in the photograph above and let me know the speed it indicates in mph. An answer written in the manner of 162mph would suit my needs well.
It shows 2.5mph
